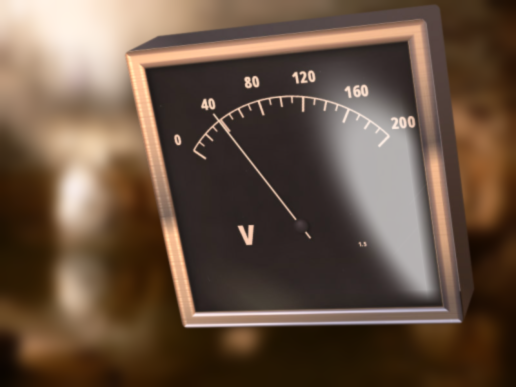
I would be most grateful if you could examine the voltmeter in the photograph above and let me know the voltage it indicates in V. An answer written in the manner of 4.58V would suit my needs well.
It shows 40V
